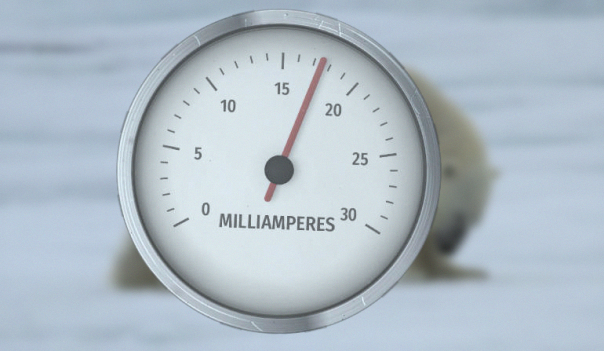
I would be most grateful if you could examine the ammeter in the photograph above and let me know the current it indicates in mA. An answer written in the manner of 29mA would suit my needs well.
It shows 17.5mA
